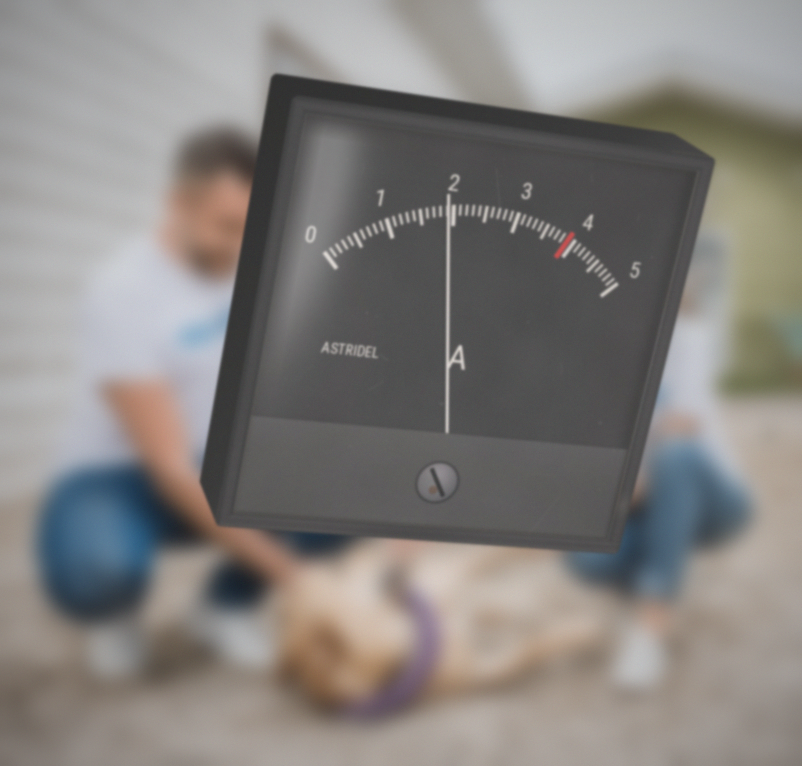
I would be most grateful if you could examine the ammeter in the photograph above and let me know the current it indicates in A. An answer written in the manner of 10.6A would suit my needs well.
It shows 1.9A
